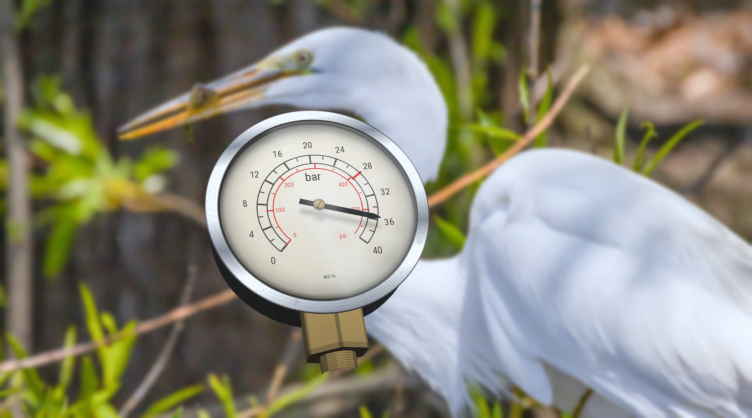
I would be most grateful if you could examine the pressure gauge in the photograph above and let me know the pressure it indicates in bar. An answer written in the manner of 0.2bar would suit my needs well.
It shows 36bar
